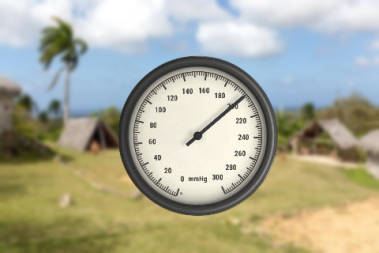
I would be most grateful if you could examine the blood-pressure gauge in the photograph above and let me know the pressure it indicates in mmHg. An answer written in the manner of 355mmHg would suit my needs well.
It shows 200mmHg
